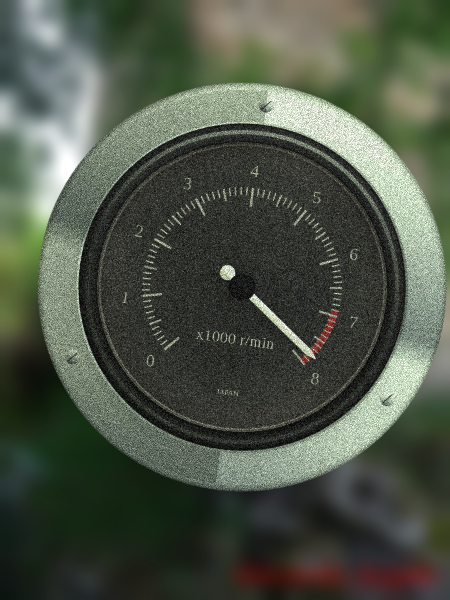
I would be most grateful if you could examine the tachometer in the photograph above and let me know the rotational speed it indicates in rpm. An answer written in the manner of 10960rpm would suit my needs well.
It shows 7800rpm
